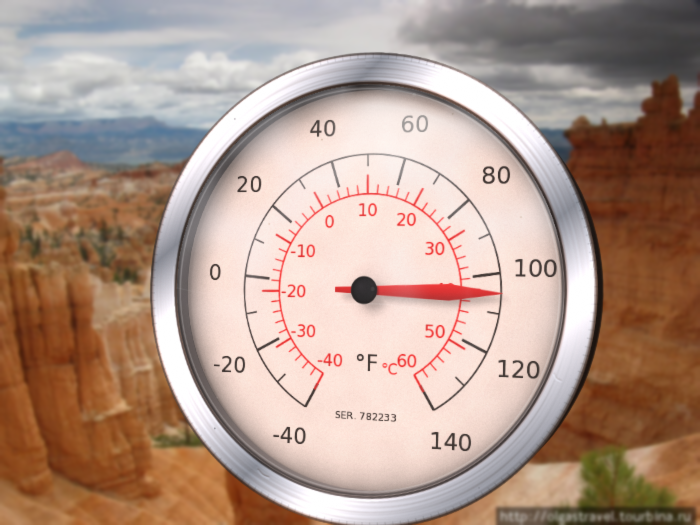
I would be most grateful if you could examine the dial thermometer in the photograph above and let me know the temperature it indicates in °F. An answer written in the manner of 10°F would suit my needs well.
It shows 105°F
